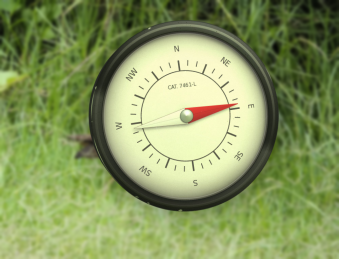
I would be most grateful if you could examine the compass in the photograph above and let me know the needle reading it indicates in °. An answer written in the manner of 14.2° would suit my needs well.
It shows 85°
